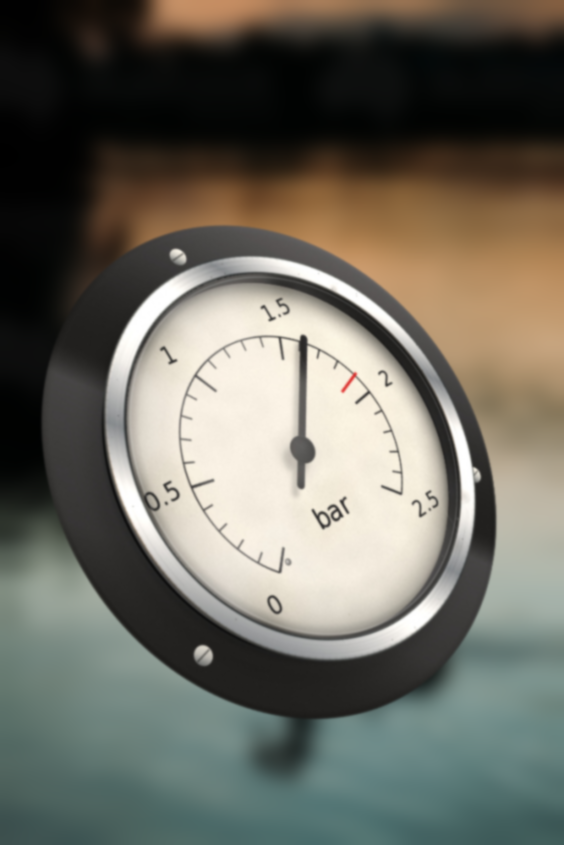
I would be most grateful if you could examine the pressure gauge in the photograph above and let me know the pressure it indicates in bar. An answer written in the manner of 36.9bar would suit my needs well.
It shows 1.6bar
